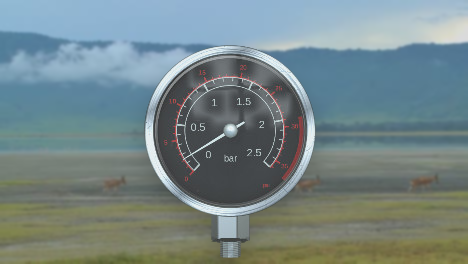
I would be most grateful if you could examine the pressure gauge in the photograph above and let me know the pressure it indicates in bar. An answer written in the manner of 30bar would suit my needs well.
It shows 0.15bar
